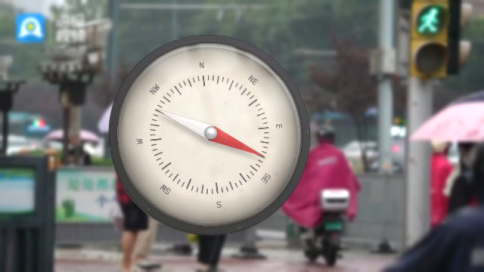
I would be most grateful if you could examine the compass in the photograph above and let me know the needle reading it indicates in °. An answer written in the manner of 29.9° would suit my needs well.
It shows 120°
